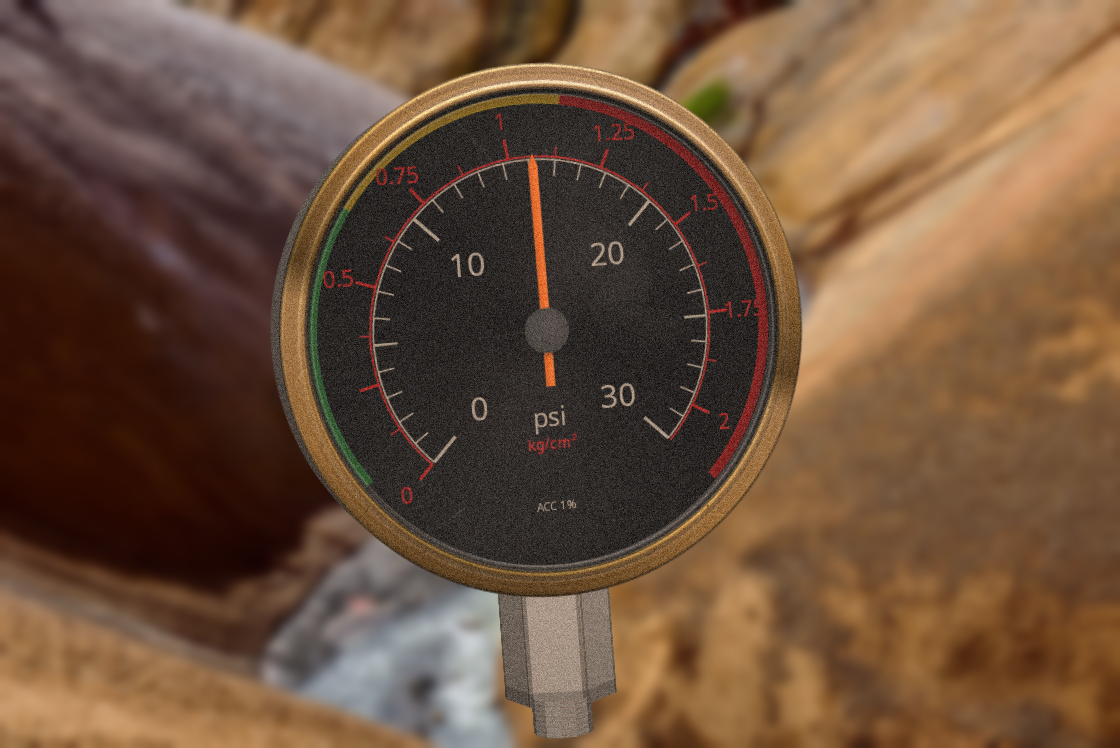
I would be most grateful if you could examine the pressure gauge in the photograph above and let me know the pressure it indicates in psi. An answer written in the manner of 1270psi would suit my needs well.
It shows 15psi
